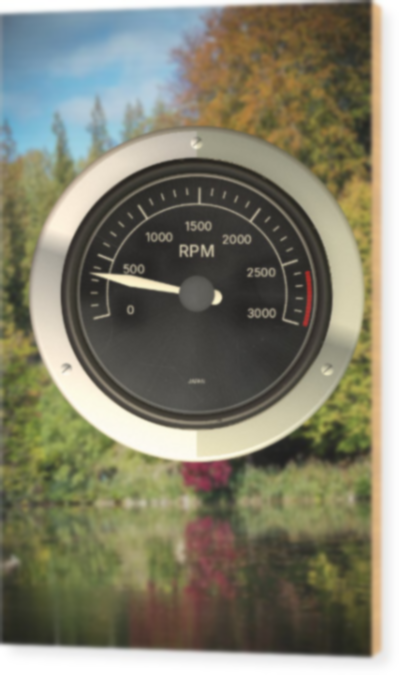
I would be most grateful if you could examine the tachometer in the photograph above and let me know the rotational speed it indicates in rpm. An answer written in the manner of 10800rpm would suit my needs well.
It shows 350rpm
